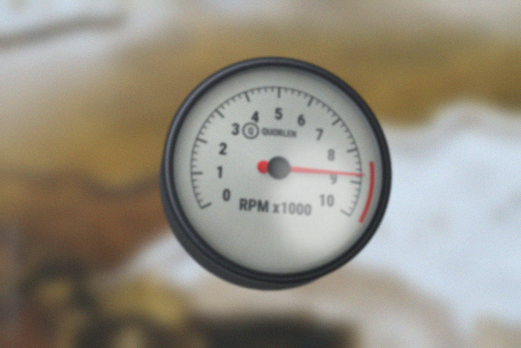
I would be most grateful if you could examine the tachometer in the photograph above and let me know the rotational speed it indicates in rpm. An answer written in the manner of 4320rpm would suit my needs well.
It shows 8800rpm
